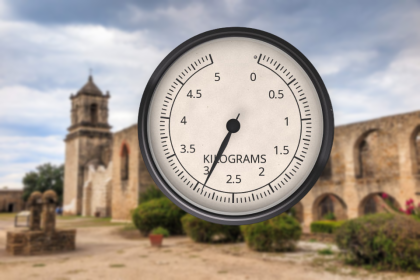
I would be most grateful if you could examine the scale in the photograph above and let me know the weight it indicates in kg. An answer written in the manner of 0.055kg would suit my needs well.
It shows 2.9kg
